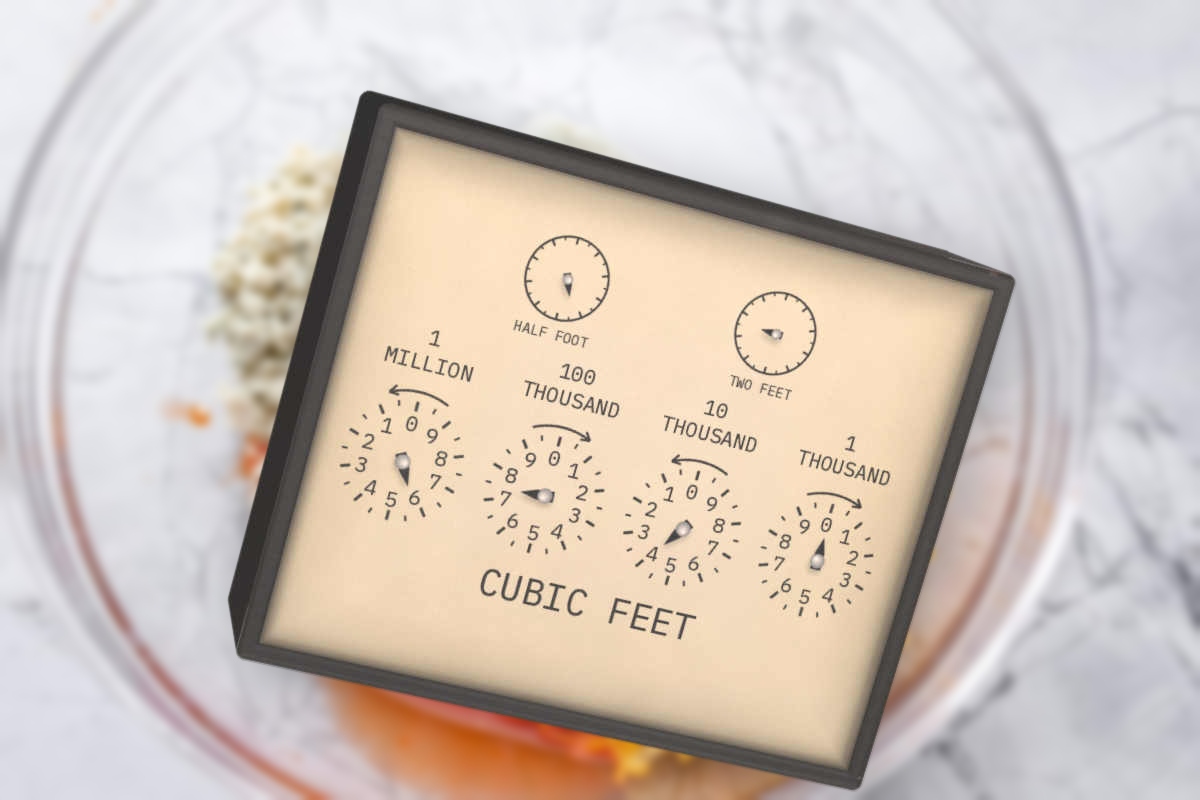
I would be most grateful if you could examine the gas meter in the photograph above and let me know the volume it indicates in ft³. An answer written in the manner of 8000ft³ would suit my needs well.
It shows 574000ft³
